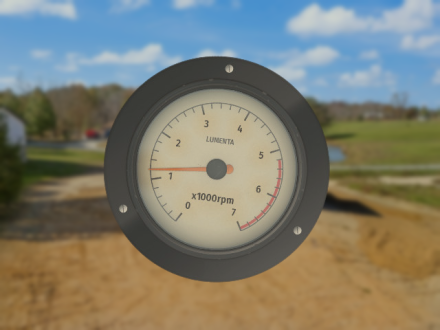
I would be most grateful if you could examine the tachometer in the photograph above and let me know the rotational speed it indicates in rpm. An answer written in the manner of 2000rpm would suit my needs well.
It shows 1200rpm
